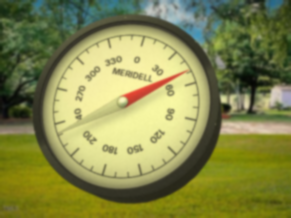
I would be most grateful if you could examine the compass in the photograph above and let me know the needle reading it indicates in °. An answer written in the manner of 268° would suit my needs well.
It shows 50°
